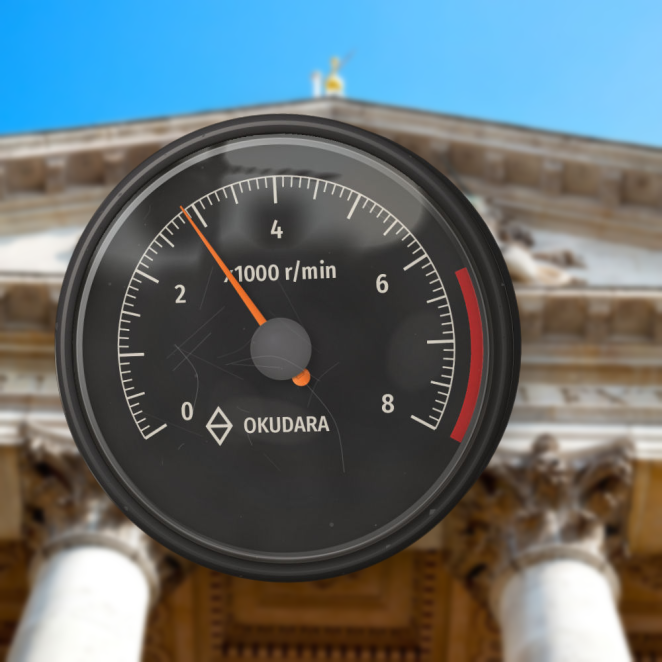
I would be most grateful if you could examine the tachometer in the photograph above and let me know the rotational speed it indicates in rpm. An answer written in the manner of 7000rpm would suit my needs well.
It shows 2900rpm
